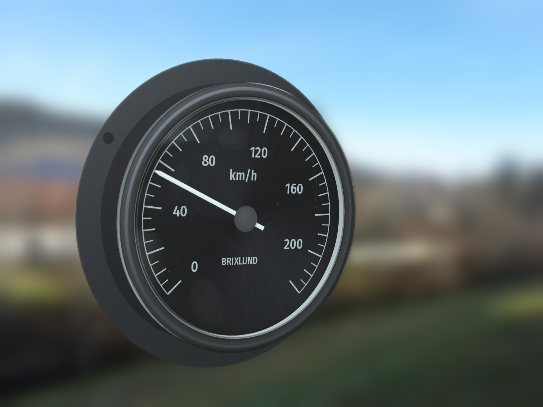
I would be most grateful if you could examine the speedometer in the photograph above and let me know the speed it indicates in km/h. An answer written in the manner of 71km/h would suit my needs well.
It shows 55km/h
